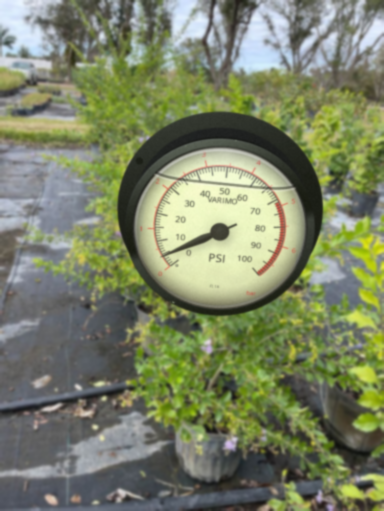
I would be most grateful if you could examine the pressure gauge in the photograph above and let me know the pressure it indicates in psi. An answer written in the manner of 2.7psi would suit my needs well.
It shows 5psi
